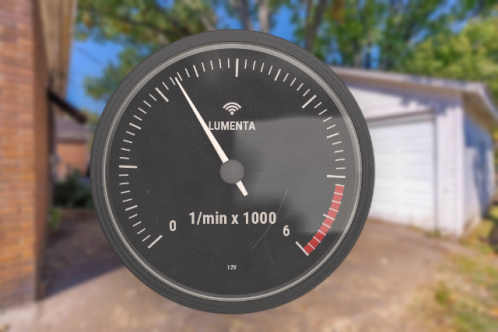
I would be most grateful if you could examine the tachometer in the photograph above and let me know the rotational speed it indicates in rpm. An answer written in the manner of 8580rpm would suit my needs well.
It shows 2250rpm
